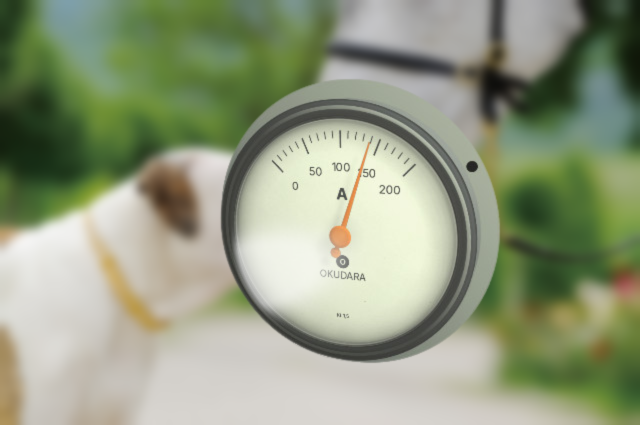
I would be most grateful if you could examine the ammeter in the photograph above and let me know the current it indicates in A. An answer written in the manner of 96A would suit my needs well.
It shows 140A
